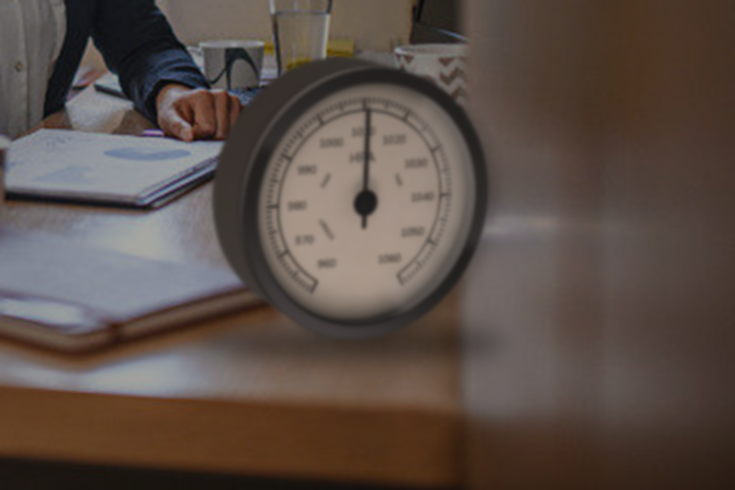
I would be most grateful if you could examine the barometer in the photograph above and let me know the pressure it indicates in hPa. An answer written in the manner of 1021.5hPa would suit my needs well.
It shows 1010hPa
